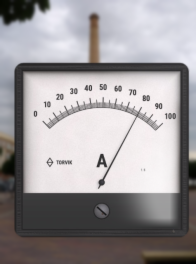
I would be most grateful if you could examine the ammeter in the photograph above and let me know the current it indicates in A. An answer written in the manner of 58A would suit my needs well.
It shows 80A
